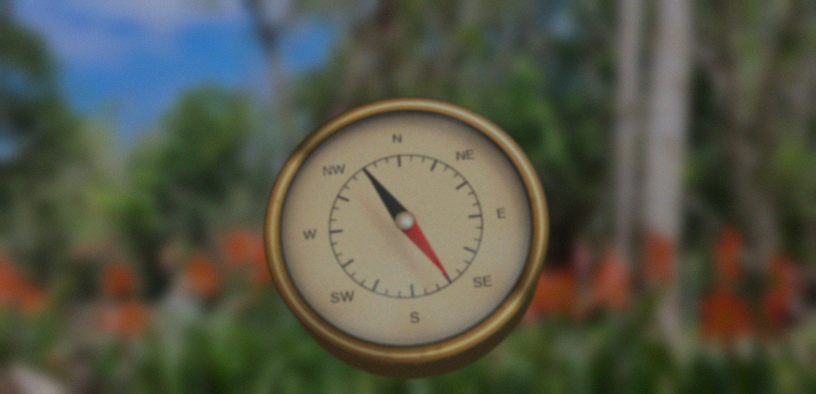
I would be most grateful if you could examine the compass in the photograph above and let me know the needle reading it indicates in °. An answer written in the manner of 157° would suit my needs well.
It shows 150°
